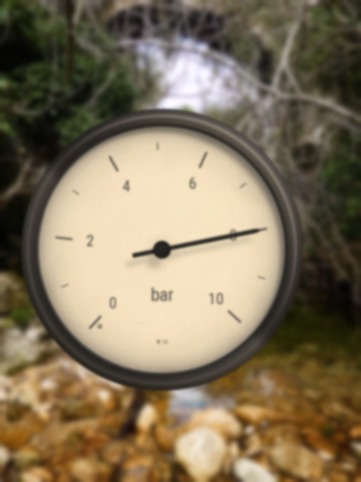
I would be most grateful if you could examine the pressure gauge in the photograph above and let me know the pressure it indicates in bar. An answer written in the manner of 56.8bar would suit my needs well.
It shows 8bar
